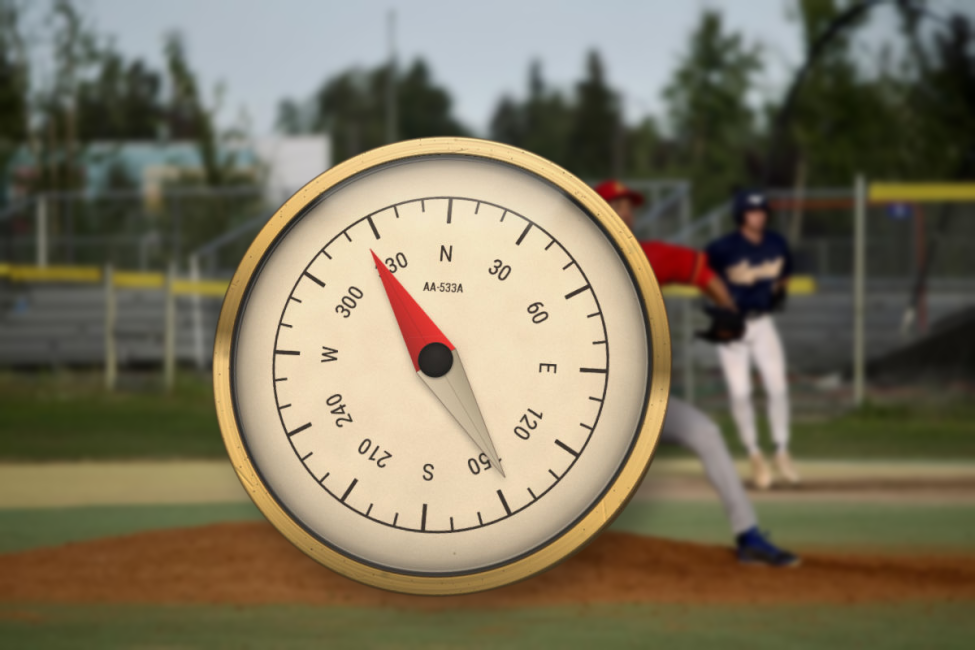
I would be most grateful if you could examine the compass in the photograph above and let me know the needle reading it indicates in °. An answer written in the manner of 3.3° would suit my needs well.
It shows 325°
